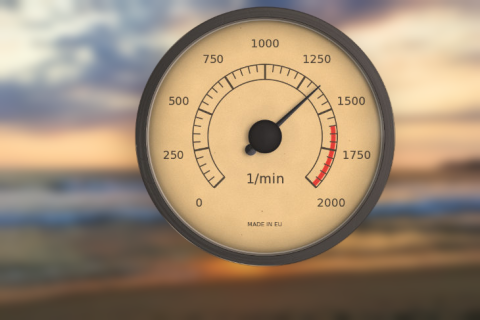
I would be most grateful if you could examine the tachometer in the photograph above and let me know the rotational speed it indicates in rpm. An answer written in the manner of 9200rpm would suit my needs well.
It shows 1350rpm
